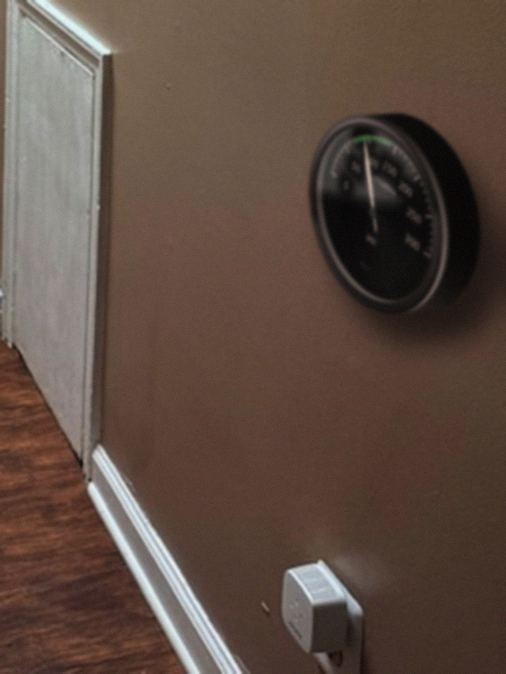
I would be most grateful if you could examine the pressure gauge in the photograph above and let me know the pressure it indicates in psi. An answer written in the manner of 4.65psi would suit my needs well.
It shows 100psi
